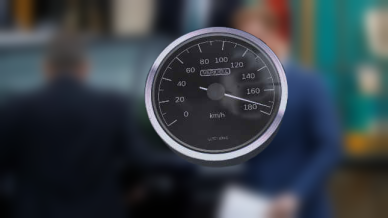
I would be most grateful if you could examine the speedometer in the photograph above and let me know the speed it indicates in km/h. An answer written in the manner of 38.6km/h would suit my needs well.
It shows 175km/h
